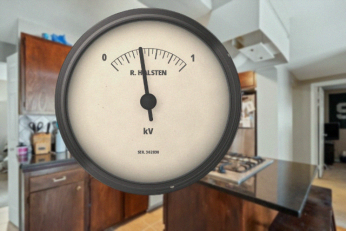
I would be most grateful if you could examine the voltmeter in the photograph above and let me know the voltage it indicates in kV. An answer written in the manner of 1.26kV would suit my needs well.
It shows 0.4kV
